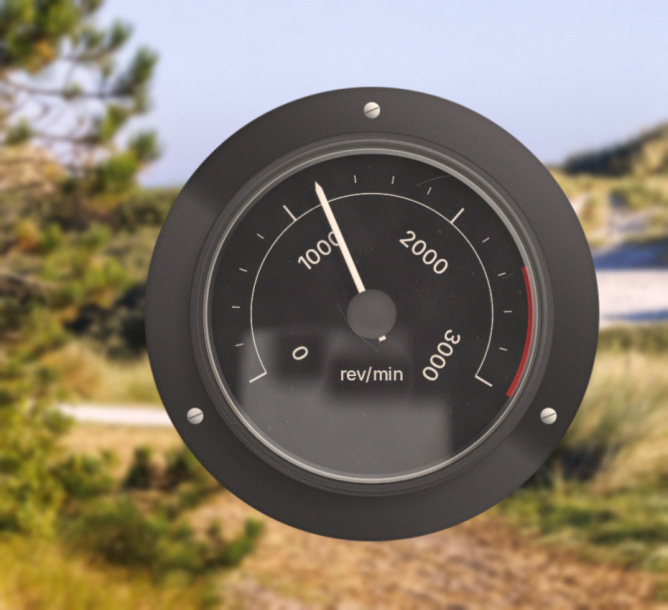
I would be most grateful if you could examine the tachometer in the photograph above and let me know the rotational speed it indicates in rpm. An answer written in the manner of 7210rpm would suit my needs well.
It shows 1200rpm
